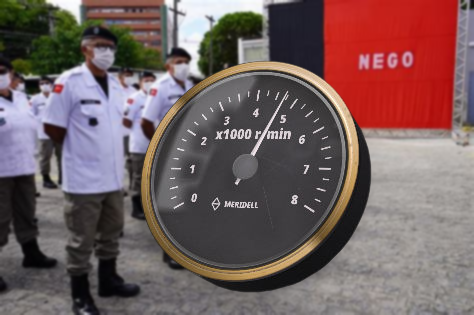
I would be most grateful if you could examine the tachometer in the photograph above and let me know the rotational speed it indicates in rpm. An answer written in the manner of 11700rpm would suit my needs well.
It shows 4750rpm
